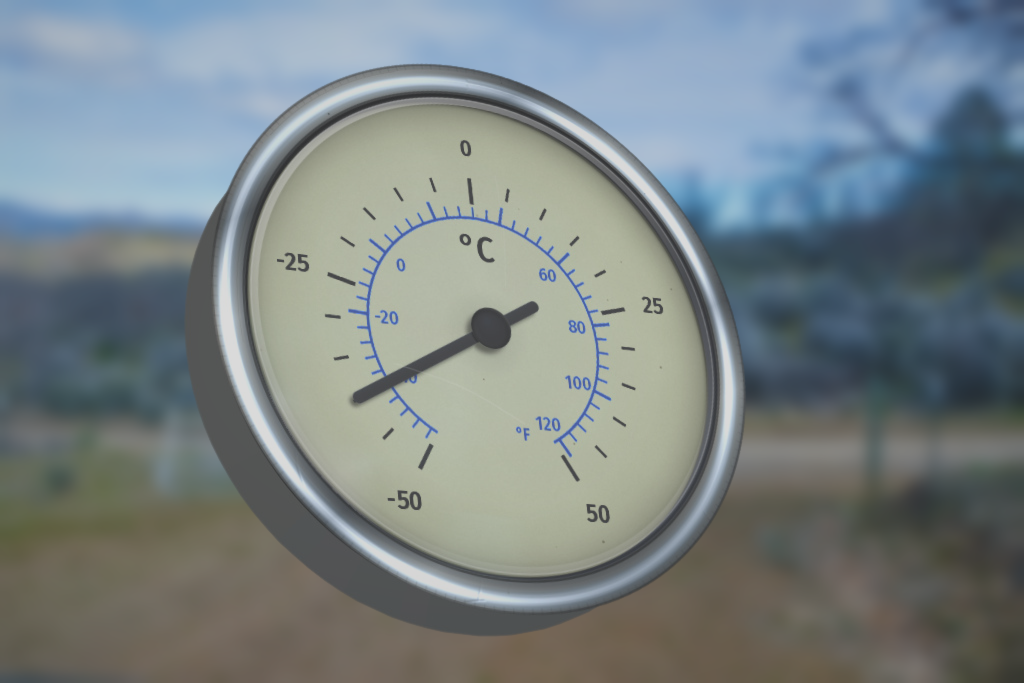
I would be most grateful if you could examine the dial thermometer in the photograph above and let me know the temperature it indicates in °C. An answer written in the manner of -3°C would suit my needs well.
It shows -40°C
